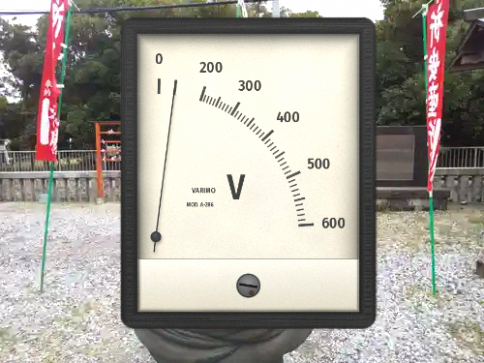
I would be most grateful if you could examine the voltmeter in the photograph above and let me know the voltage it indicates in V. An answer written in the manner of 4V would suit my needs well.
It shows 100V
